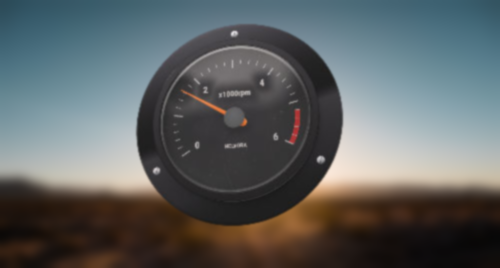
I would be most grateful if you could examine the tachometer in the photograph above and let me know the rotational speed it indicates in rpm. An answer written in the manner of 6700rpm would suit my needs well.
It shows 1600rpm
